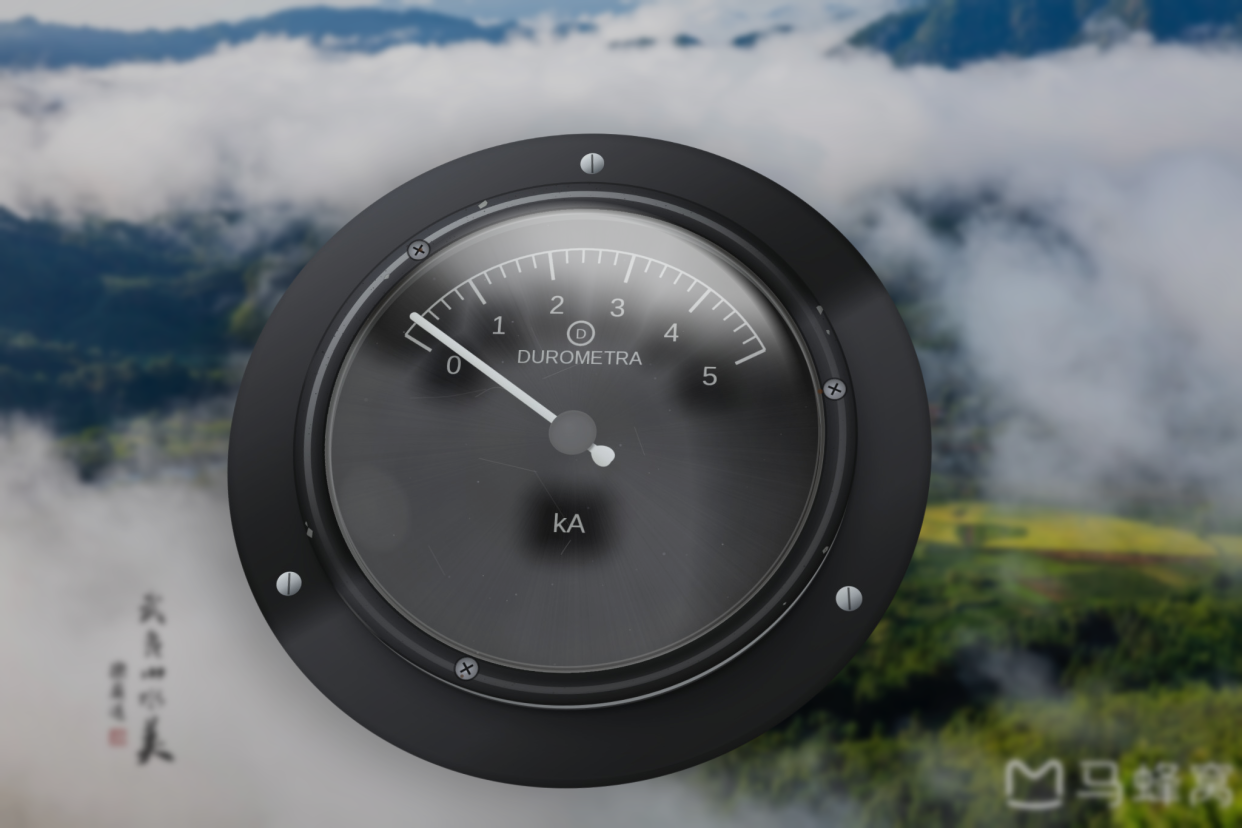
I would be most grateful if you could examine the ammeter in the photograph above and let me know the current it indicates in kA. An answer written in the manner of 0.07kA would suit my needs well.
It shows 0.2kA
